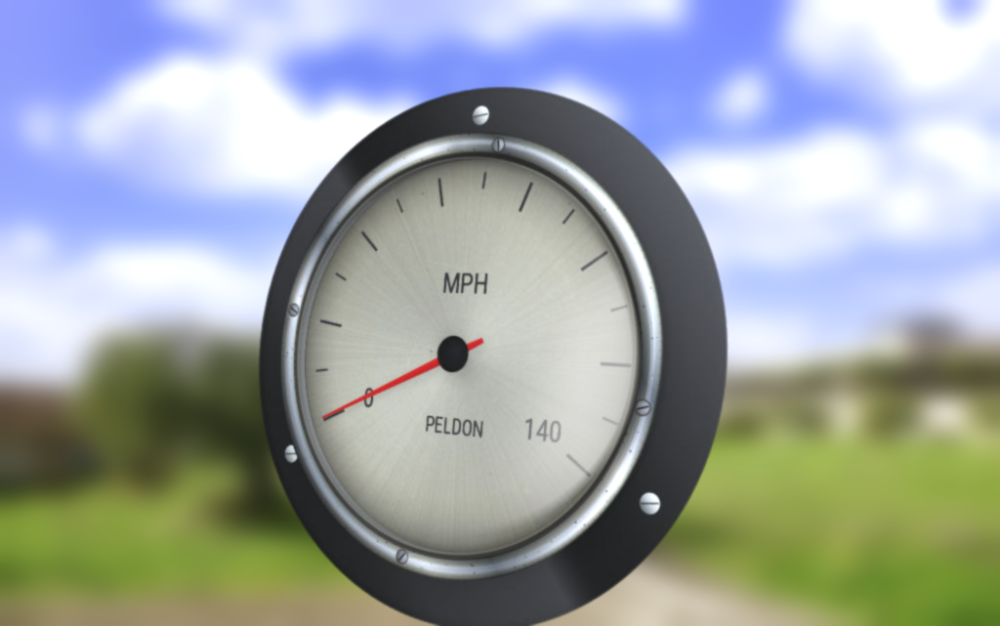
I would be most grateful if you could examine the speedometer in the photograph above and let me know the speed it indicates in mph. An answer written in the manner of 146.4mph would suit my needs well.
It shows 0mph
